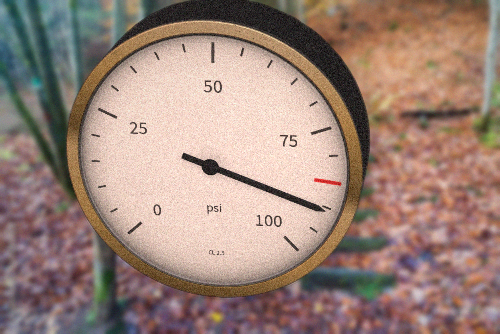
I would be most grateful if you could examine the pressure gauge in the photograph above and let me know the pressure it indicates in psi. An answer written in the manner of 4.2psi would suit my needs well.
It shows 90psi
